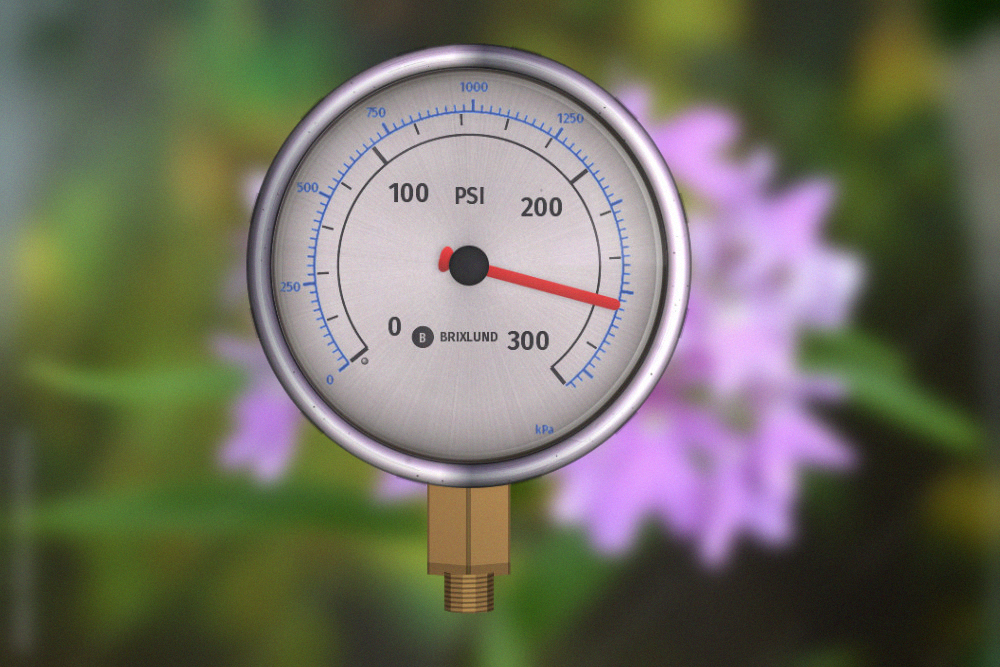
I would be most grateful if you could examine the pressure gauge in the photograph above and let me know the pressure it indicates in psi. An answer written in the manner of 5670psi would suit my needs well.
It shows 260psi
